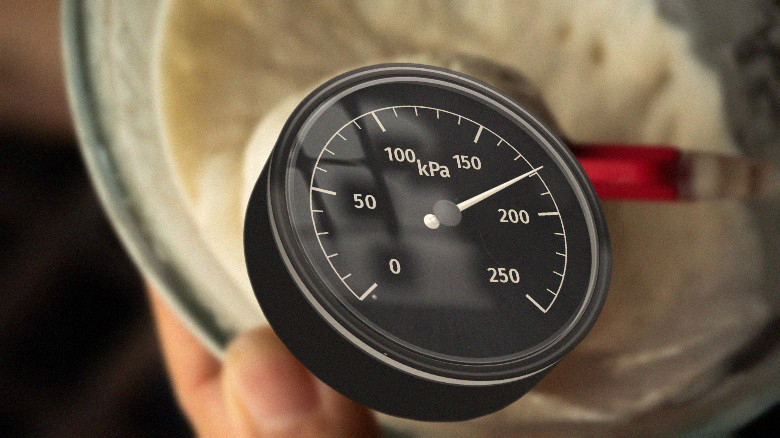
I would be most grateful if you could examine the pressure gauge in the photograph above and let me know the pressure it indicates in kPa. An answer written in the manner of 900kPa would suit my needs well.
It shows 180kPa
